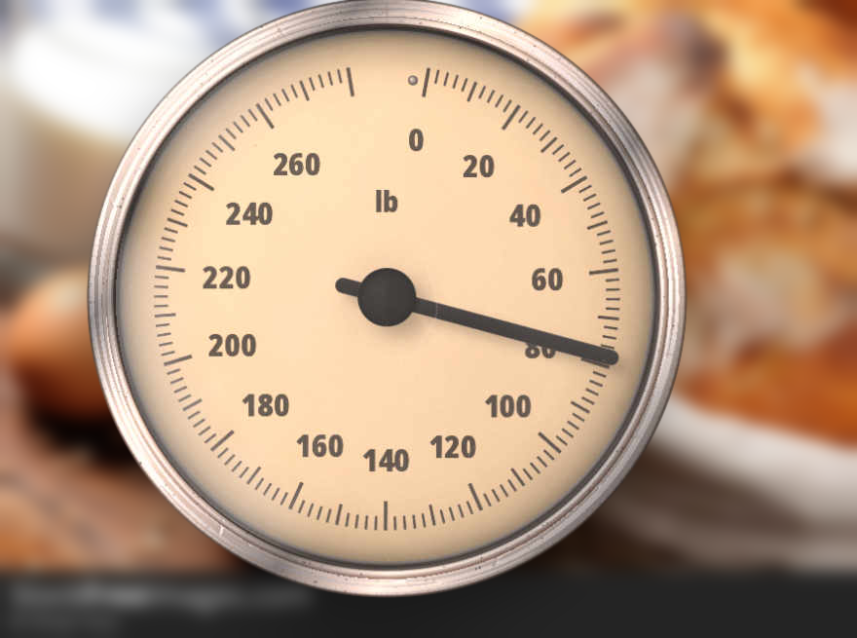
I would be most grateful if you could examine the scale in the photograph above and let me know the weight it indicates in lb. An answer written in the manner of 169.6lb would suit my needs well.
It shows 78lb
